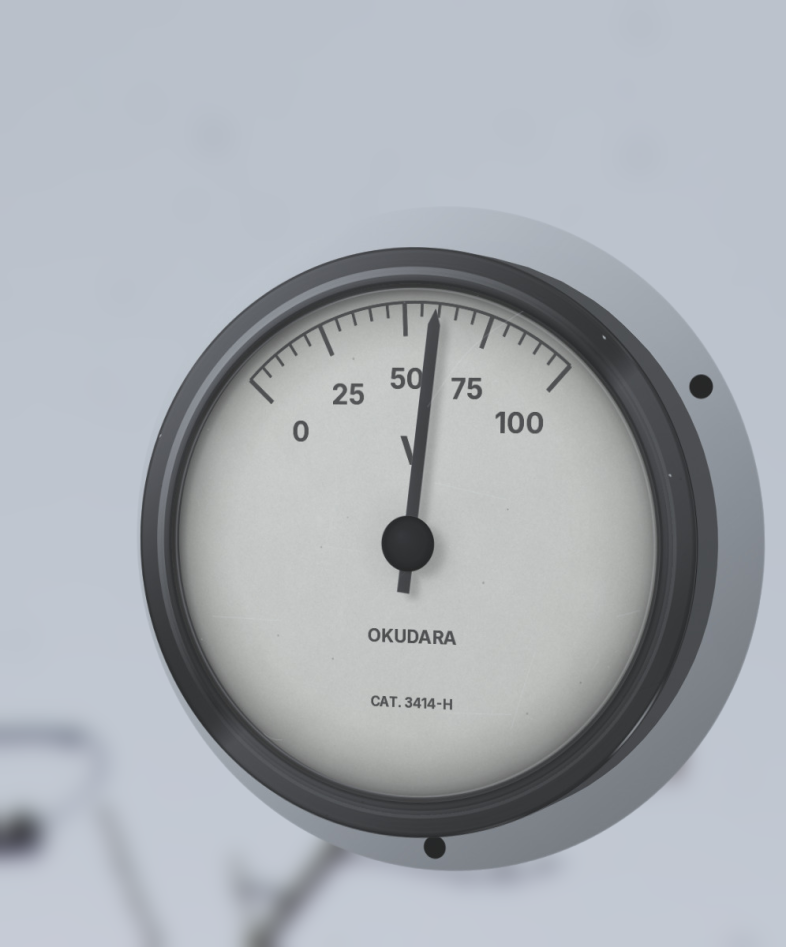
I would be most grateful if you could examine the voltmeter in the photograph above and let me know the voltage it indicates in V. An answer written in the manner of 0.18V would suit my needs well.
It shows 60V
